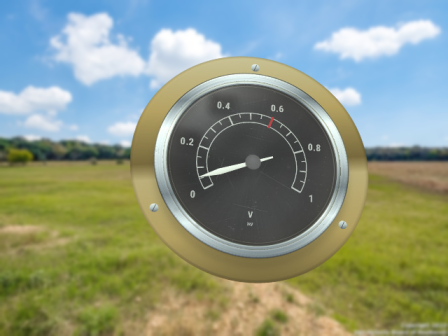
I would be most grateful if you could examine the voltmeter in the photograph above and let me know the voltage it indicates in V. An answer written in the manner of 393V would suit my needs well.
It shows 0.05V
